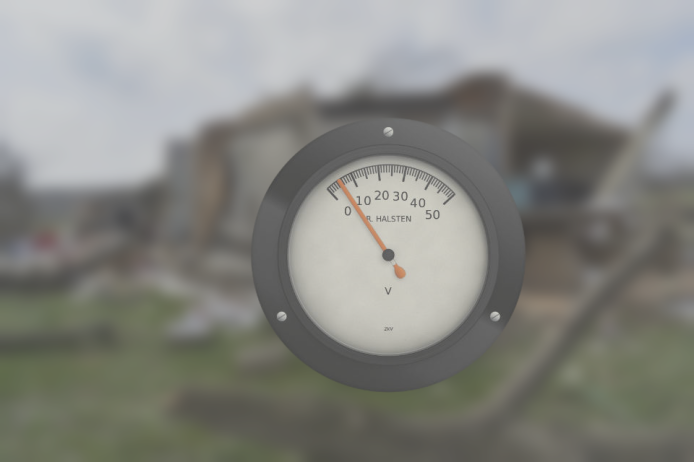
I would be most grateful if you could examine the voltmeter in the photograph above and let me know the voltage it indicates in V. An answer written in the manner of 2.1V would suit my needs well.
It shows 5V
